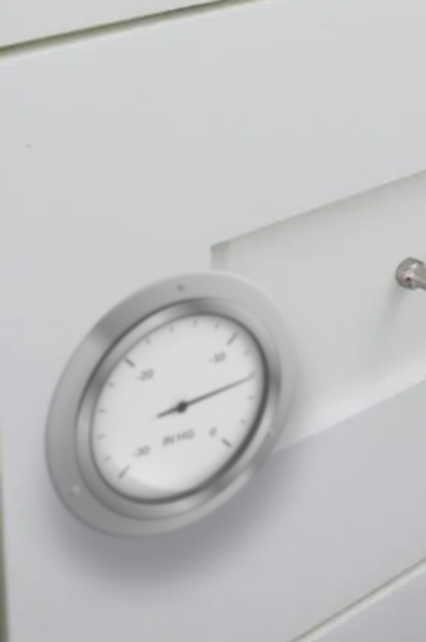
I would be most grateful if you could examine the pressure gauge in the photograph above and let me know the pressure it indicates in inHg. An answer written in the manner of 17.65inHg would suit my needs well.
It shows -6inHg
